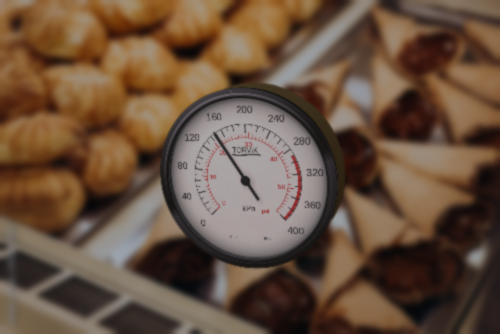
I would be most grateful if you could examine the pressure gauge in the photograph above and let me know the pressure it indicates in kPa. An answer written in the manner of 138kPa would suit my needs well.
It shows 150kPa
